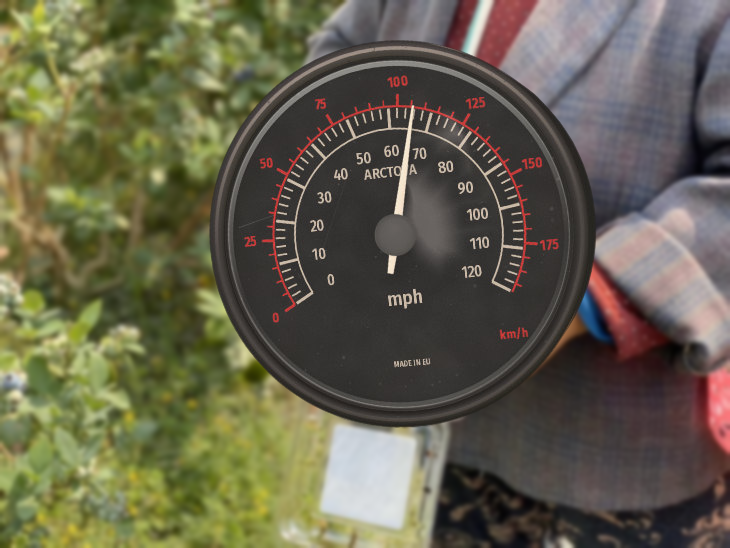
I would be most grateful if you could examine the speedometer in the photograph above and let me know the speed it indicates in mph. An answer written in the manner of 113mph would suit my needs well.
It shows 66mph
